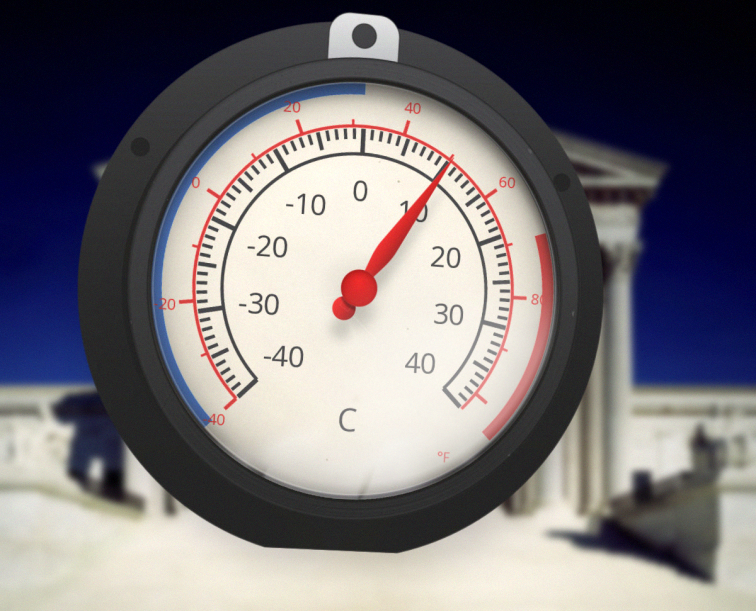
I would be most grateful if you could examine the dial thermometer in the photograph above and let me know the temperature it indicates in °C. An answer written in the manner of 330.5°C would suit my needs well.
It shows 10°C
